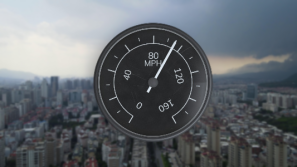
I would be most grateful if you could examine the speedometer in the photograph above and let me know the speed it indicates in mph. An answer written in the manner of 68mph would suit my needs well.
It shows 95mph
